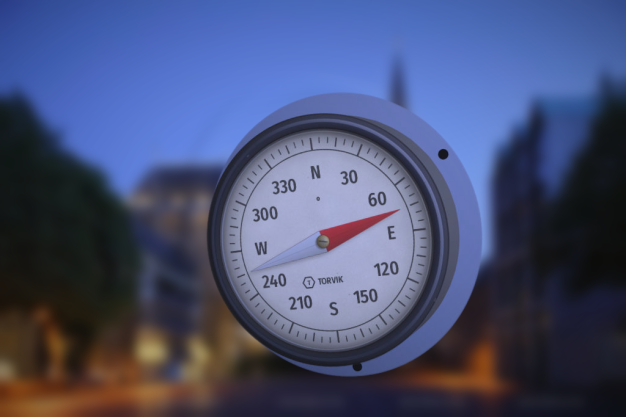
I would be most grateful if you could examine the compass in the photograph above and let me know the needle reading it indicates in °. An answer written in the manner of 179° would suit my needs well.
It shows 75°
